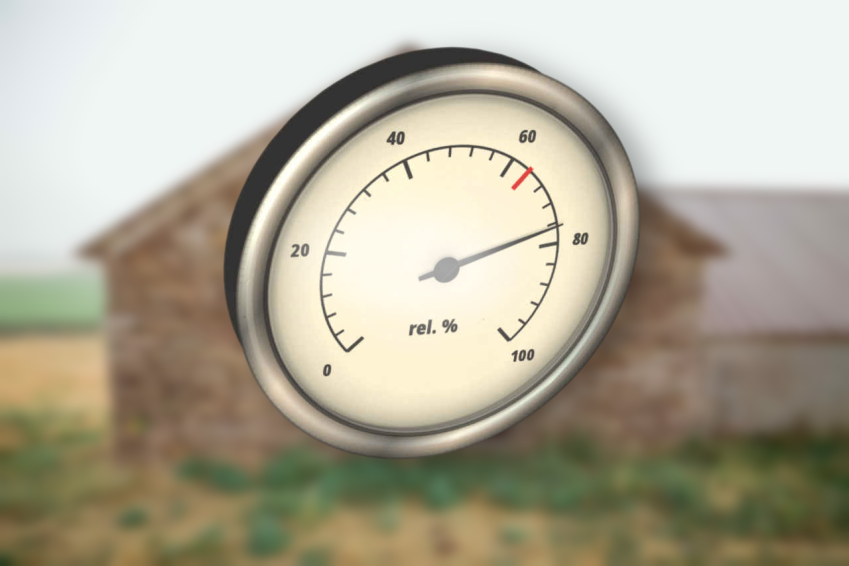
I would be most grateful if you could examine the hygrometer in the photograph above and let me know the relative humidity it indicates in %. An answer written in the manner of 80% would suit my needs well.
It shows 76%
